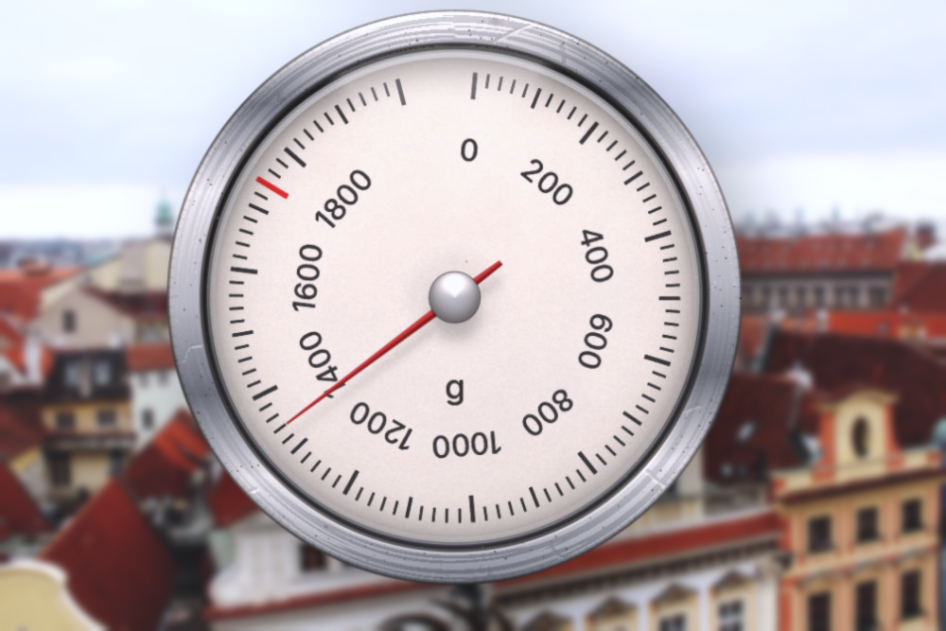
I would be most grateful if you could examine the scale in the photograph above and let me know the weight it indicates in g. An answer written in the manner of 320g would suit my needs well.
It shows 1340g
